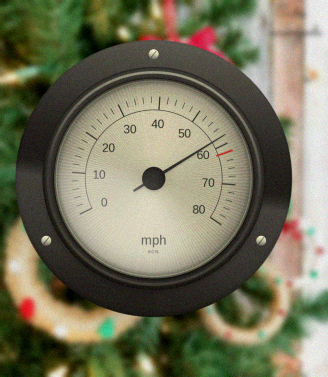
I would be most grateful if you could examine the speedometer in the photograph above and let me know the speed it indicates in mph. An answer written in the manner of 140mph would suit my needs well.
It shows 58mph
